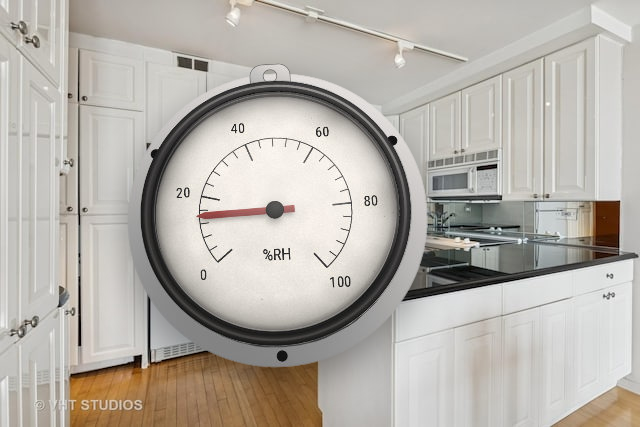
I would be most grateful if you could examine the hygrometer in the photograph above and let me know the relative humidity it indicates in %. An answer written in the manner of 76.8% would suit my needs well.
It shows 14%
